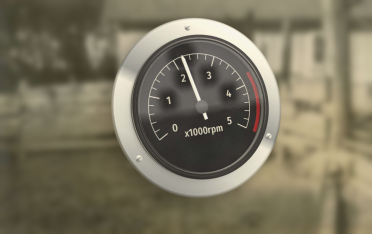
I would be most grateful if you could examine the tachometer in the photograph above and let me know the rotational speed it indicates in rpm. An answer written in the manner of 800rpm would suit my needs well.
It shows 2200rpm
